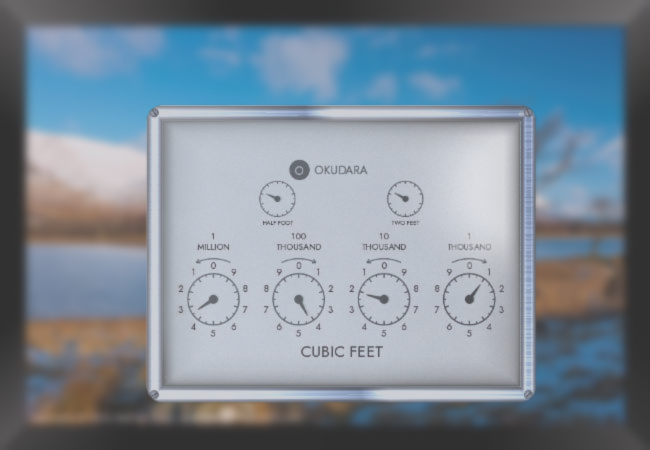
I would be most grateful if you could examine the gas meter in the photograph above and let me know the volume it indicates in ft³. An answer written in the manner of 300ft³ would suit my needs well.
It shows 342100ft³
